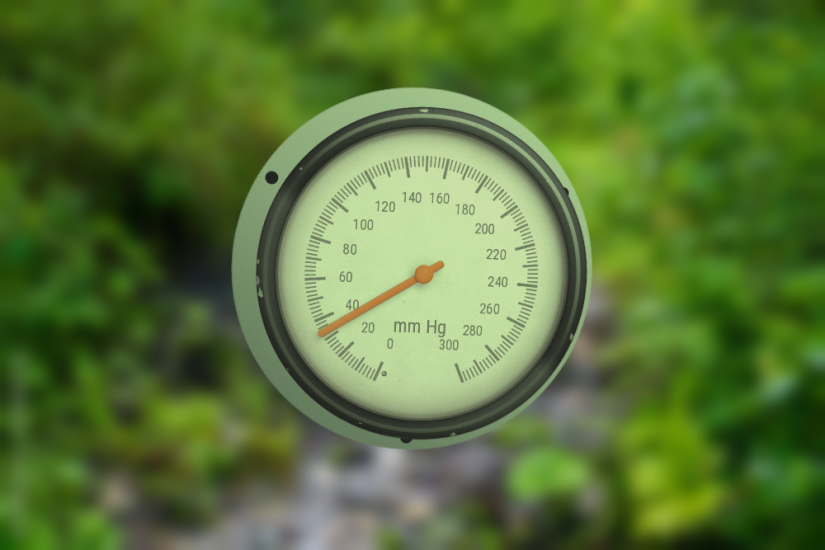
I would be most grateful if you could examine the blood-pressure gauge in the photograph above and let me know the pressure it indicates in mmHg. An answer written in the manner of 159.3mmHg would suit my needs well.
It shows 34mmHg
